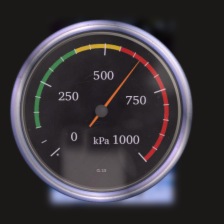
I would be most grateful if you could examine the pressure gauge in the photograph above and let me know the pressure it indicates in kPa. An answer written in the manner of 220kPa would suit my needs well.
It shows 625kPa
